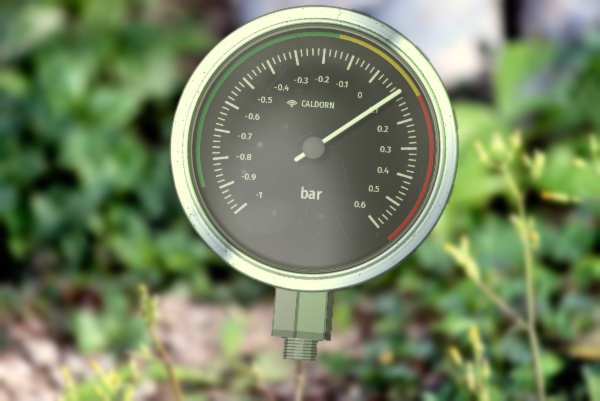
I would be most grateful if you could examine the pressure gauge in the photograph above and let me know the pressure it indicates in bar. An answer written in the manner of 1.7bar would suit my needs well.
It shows 0.1bar
